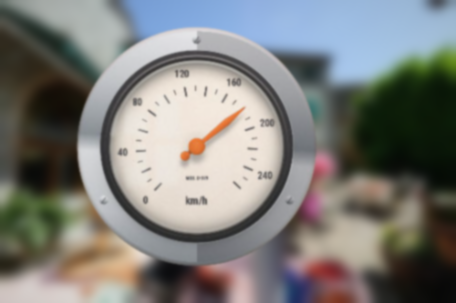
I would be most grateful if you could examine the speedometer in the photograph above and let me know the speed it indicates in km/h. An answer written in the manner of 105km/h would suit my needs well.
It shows 180km/h
